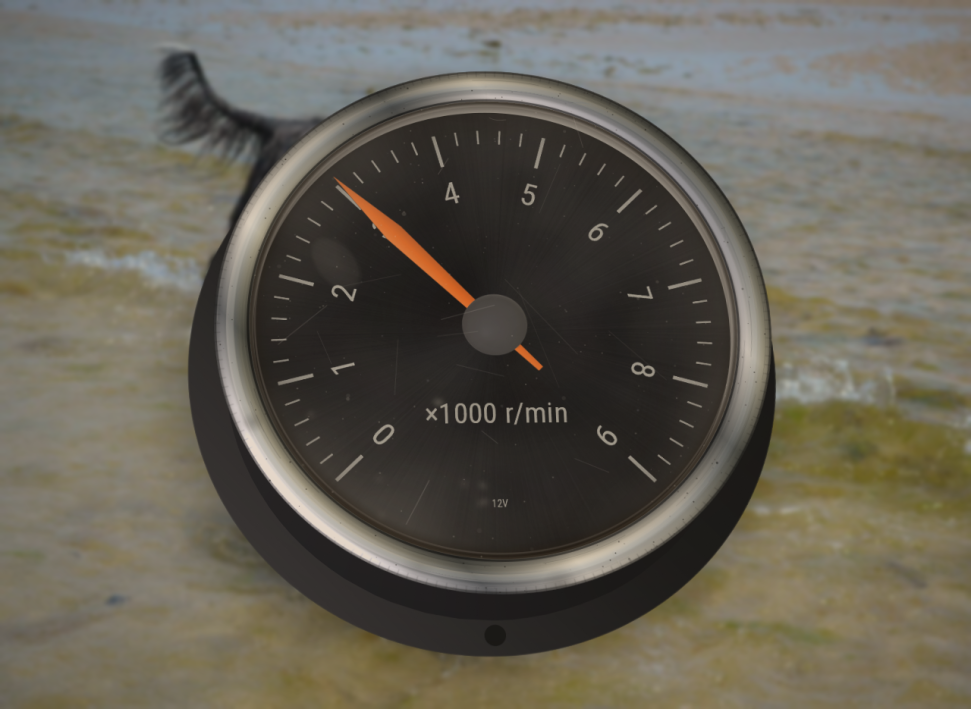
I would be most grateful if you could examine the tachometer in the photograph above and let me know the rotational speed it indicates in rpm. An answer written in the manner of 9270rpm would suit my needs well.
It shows 3000rpm
